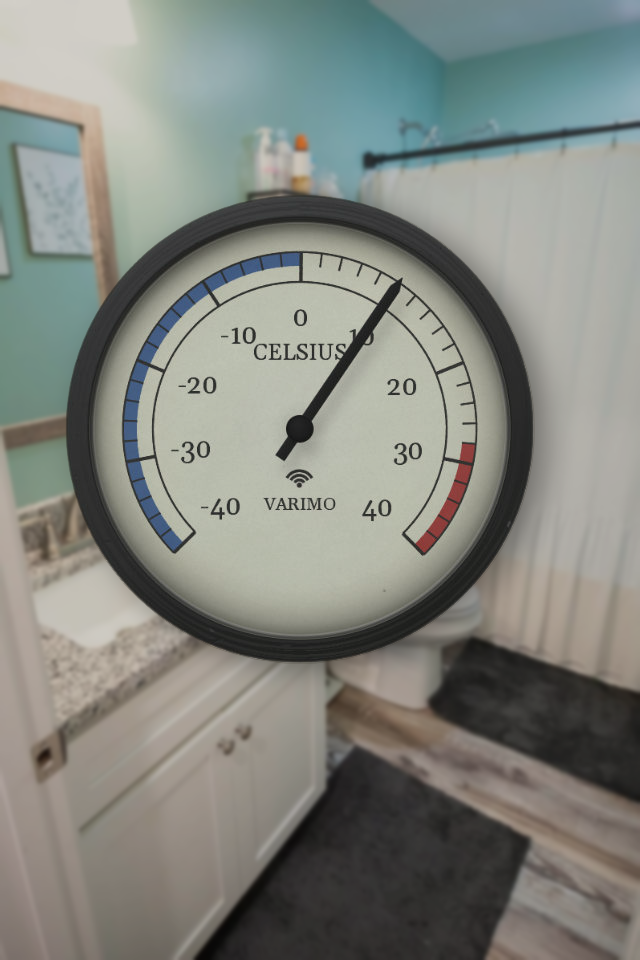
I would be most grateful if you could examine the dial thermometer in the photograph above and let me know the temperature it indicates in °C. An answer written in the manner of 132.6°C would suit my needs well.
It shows 10°C
